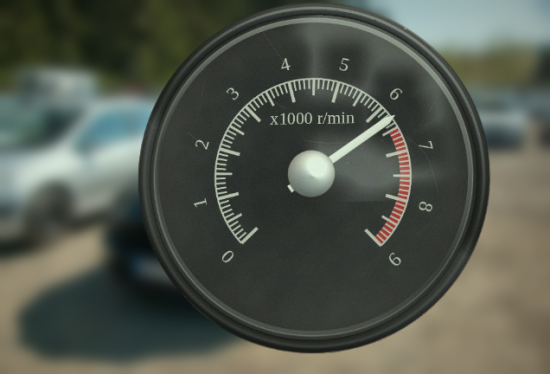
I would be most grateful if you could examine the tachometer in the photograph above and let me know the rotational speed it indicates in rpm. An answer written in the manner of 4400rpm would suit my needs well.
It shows 6300rpm
